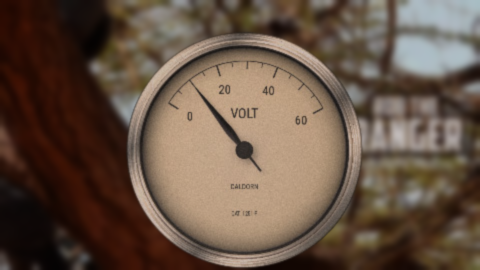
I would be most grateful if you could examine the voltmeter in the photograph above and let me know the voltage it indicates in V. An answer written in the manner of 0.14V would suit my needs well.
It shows 10V
